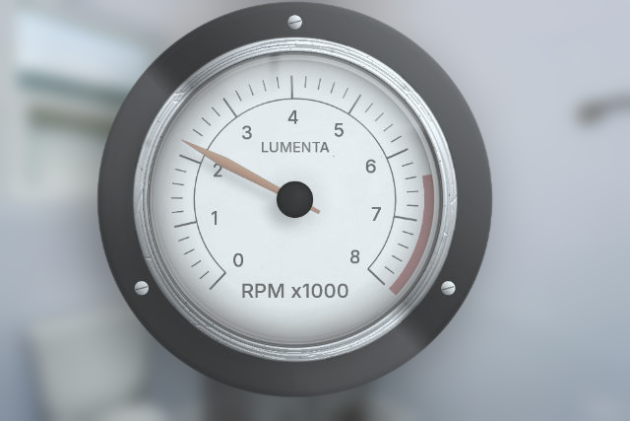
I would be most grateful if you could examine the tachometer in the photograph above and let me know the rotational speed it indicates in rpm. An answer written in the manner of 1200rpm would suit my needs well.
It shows 2200rpm
